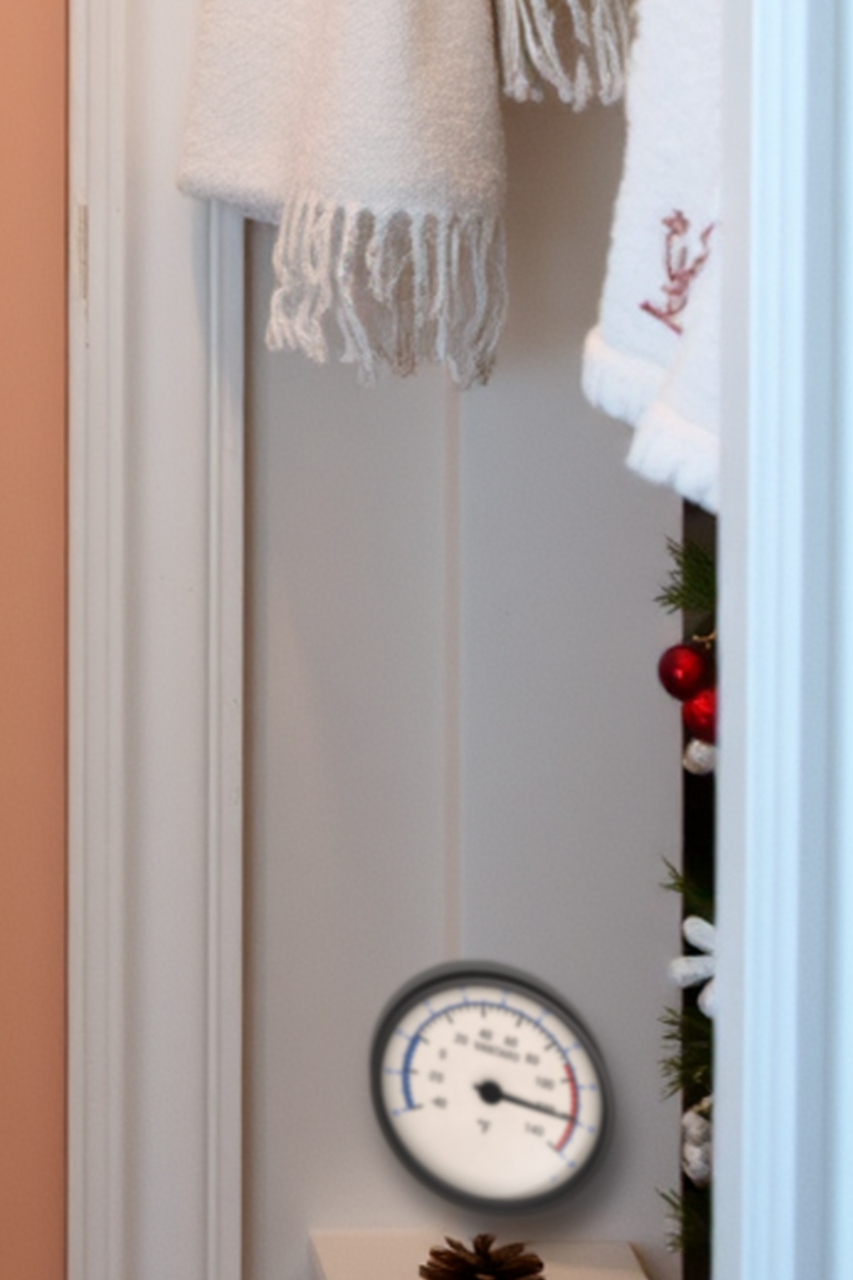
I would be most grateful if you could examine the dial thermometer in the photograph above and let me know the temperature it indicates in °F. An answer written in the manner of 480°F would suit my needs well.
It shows 120°F
